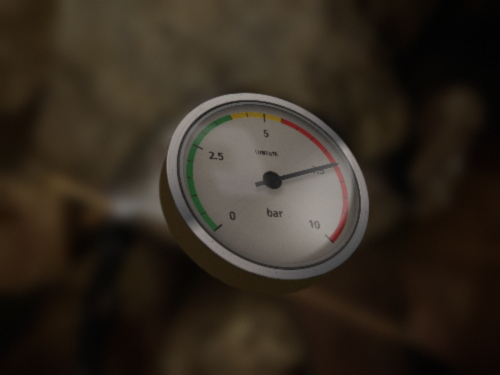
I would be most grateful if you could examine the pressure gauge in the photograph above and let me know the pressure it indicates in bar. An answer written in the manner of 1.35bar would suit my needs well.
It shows 7.5bar
